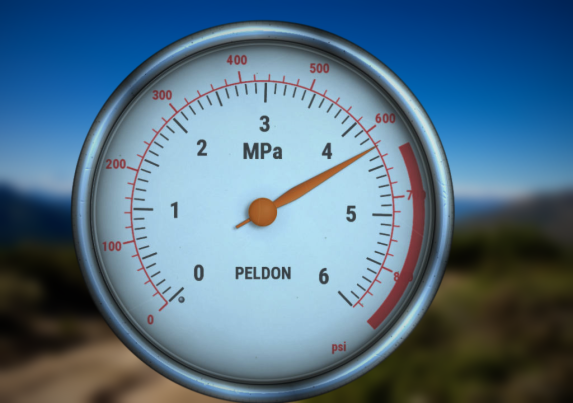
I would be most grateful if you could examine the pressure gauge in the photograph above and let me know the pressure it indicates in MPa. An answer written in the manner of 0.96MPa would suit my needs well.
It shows 4.3MPa
